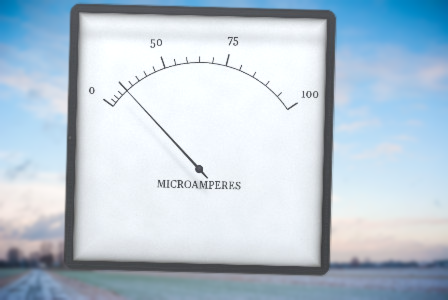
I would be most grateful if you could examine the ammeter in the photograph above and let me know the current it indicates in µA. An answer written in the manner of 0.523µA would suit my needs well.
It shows 25µA
